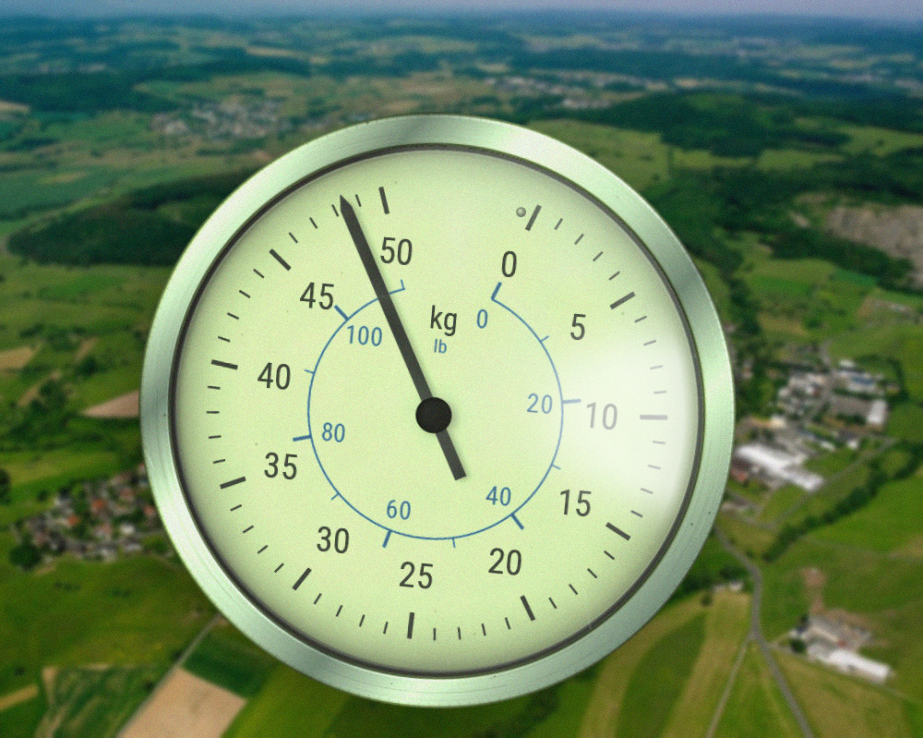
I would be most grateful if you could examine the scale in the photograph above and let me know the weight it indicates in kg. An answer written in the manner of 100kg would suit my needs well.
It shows 48.5kg
